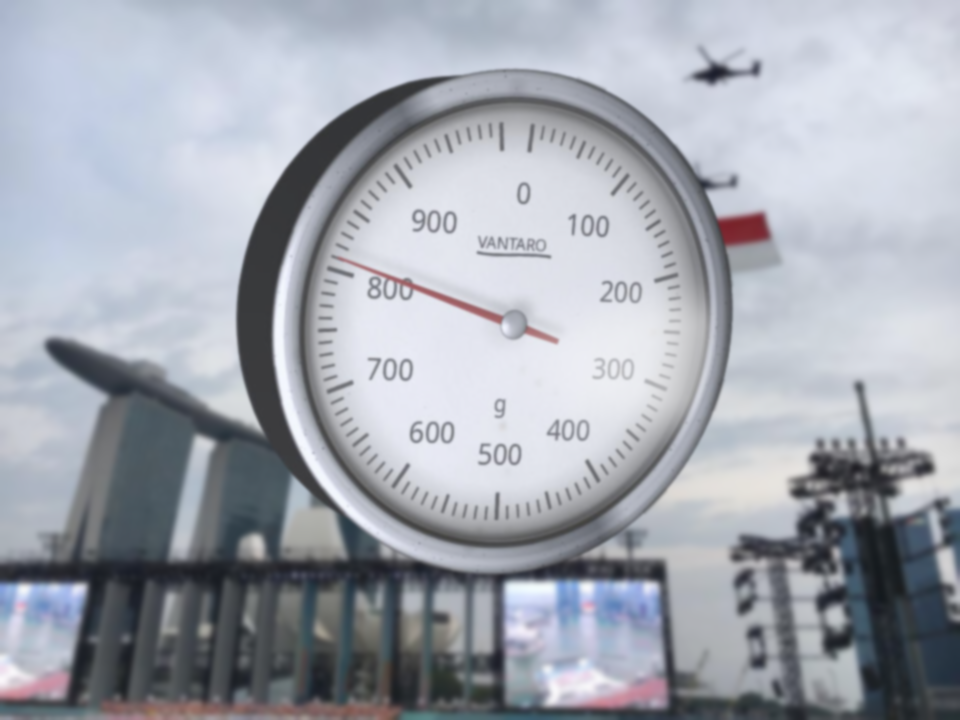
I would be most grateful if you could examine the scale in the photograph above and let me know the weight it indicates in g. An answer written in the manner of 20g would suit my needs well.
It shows 810g
